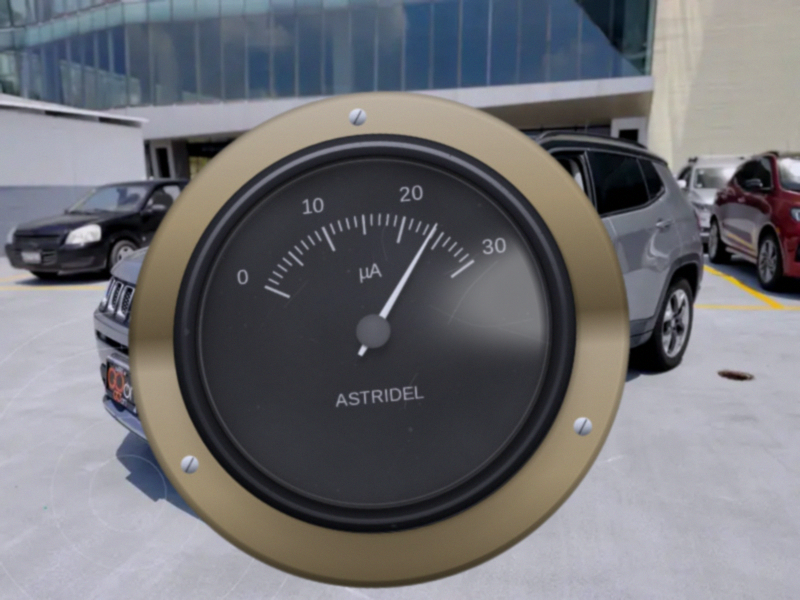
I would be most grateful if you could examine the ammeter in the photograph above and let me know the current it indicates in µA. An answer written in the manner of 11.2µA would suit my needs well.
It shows 24µA
